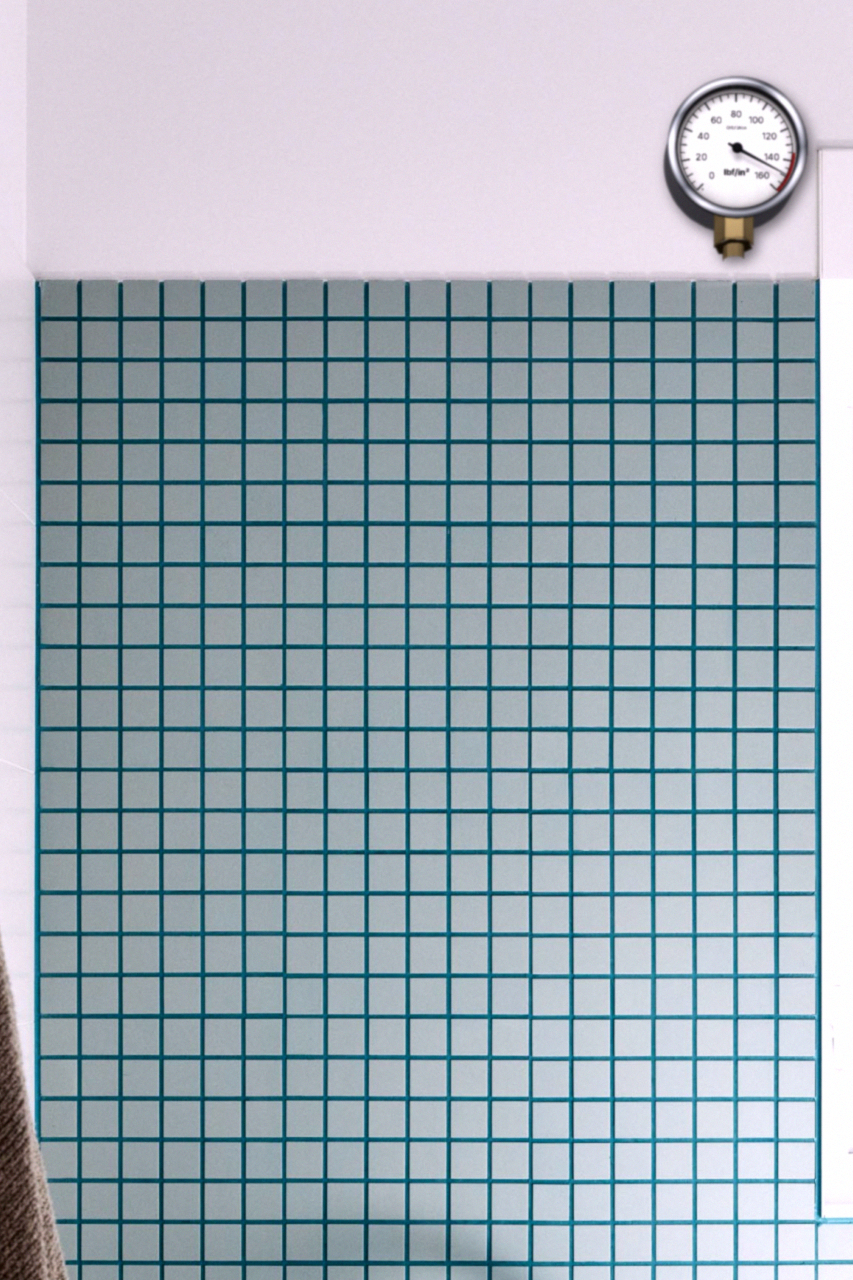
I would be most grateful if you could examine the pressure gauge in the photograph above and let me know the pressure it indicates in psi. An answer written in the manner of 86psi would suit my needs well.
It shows 150psi
